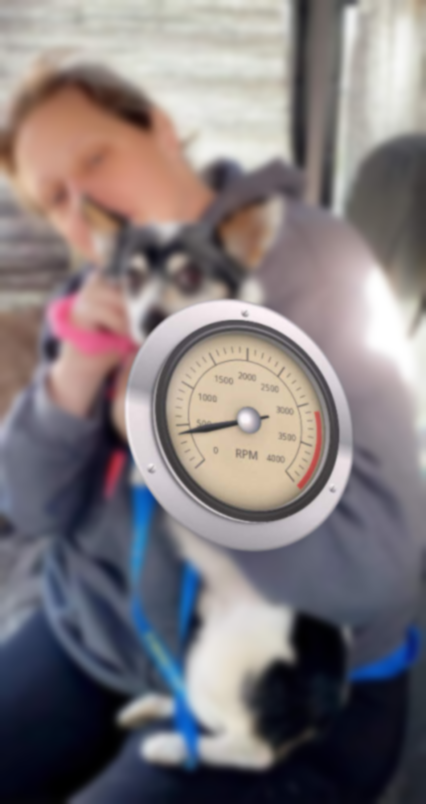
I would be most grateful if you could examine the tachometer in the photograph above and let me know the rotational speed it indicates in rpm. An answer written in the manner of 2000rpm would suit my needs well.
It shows 400rpm
